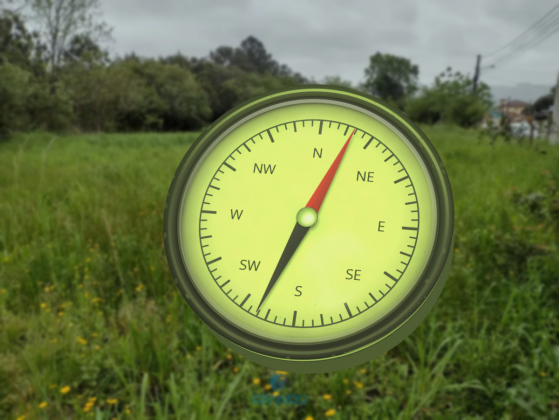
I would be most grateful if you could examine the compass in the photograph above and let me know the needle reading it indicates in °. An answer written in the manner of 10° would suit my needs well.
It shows 20°
